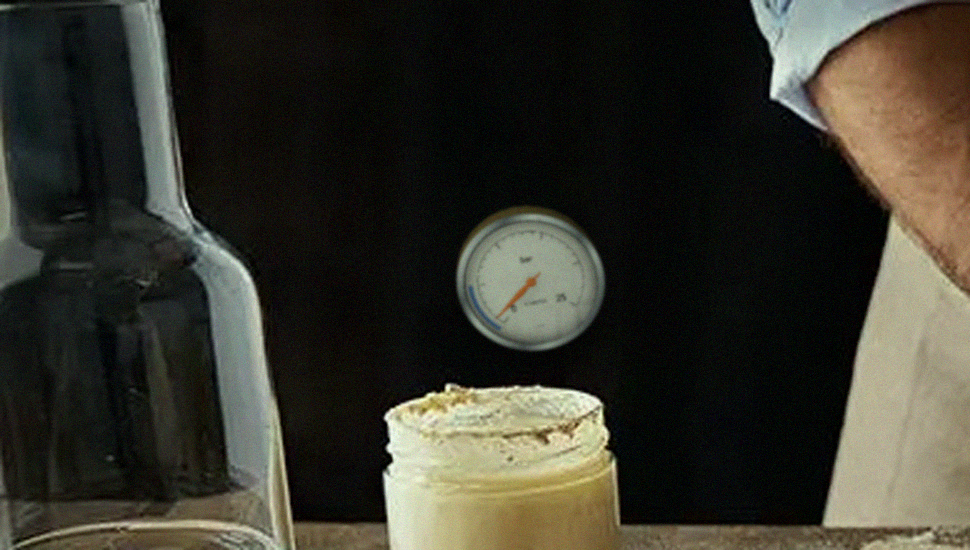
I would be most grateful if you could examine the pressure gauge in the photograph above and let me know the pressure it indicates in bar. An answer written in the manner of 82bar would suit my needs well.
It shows 1bar
